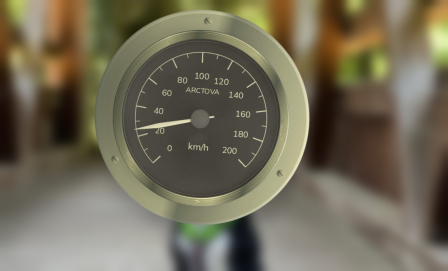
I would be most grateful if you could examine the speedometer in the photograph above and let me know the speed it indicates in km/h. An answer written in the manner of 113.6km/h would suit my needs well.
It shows 25km/h
